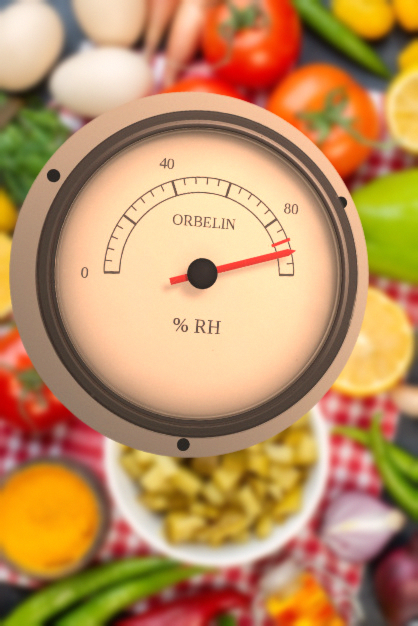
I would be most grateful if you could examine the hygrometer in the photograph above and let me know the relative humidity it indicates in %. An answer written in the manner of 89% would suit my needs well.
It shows 92%
